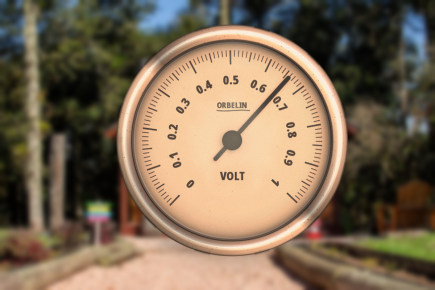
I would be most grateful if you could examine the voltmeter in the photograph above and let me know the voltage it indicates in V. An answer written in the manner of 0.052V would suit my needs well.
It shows 0.66V
